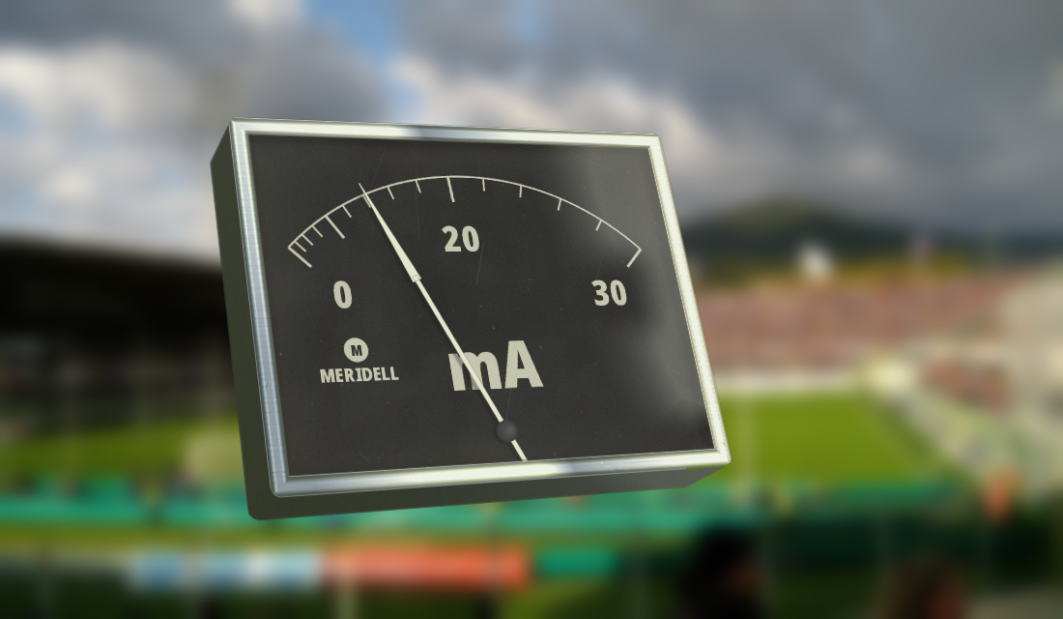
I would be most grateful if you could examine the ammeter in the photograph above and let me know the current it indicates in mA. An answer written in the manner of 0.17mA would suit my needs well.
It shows 14mA
